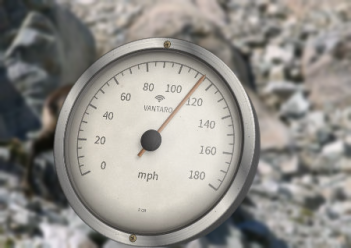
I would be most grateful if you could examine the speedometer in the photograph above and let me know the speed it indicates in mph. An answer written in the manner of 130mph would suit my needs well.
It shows 115mph
